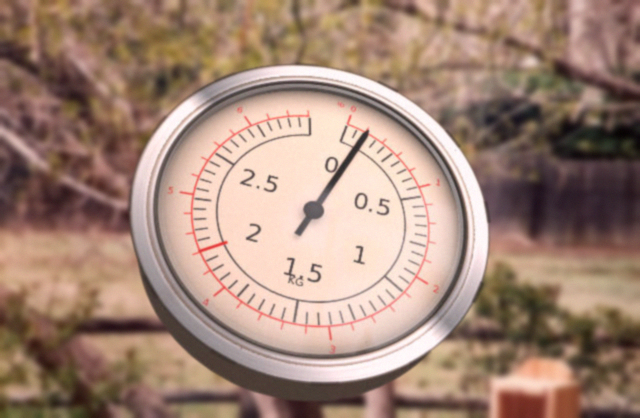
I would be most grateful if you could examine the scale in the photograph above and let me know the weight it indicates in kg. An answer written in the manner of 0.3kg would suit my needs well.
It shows 0.1kg
